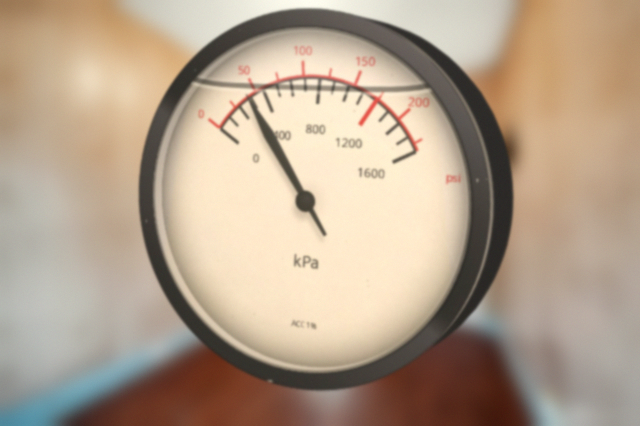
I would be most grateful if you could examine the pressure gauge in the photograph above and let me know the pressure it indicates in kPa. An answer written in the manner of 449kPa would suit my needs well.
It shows 300kPa
